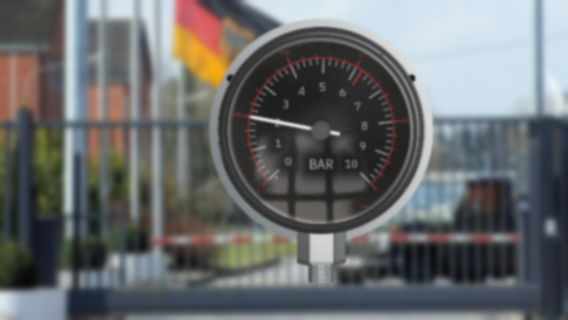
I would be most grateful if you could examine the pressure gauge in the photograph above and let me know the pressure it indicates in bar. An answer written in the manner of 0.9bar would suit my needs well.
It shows 2bar
